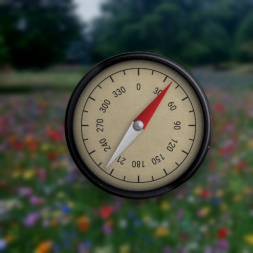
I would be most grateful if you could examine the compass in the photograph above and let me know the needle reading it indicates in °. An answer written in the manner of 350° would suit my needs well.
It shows 37.5°
